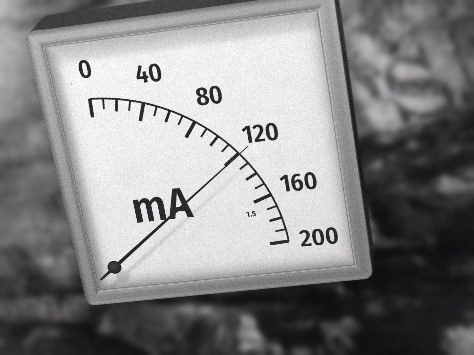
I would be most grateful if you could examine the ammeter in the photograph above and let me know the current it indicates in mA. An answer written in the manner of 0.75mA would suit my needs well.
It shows 120mA
